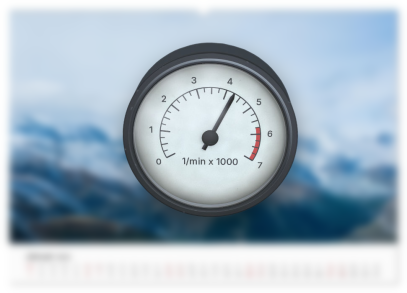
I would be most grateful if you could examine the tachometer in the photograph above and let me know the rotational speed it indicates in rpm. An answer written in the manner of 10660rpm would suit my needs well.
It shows 4250rpm
